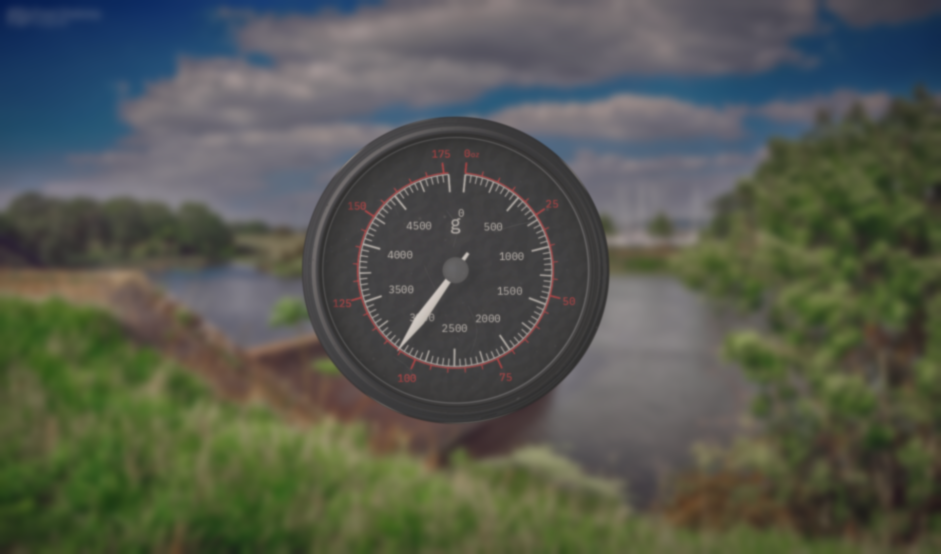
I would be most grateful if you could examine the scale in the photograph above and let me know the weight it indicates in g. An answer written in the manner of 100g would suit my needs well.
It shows 3000g
